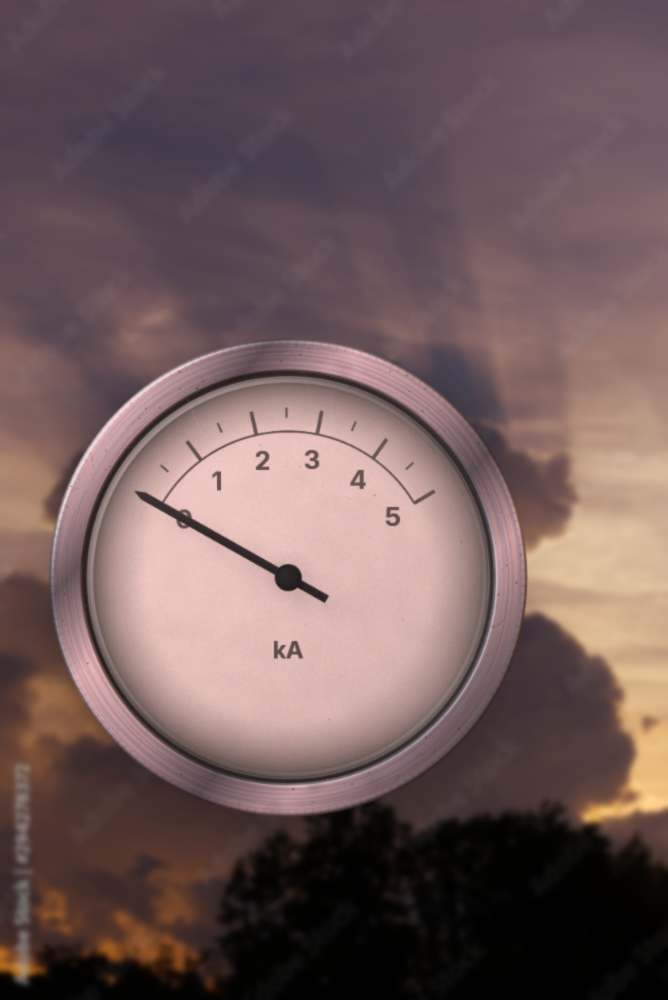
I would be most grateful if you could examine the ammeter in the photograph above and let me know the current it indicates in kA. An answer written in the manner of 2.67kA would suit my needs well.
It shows 0kA
